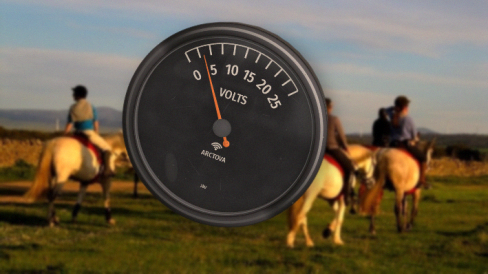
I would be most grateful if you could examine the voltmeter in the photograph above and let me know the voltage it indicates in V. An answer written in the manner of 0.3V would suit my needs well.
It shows 3.75V
